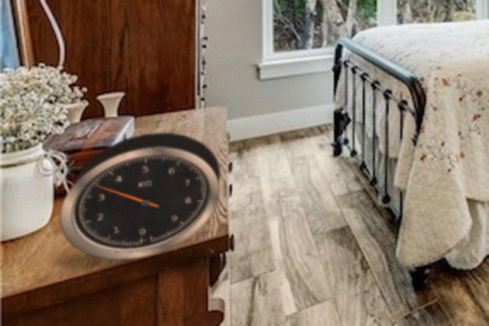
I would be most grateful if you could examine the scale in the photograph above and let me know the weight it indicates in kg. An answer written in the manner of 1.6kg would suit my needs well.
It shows 3.5kg
